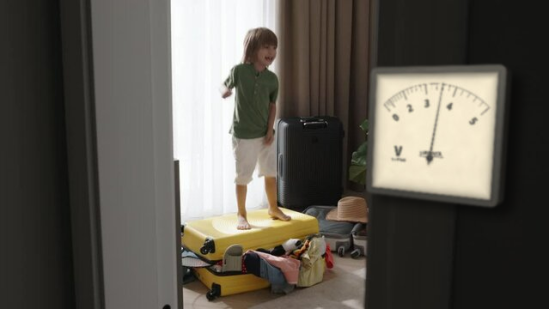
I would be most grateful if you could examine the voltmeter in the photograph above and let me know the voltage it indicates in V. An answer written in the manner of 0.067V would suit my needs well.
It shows 3.6V
